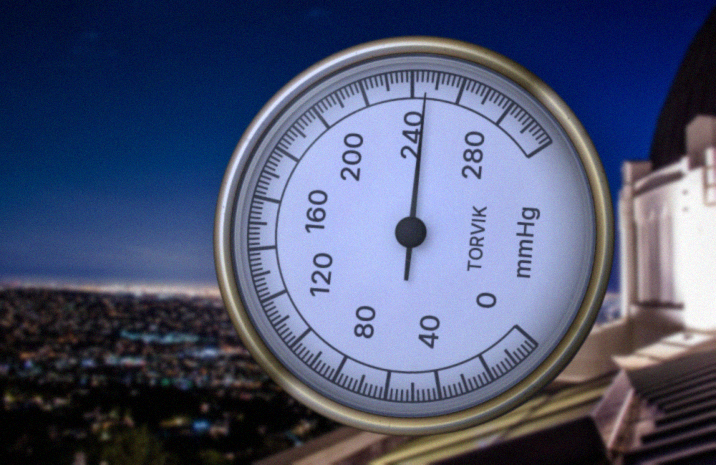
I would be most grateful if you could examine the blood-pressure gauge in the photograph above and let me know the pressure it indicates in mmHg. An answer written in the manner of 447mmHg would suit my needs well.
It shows 246mmHg
